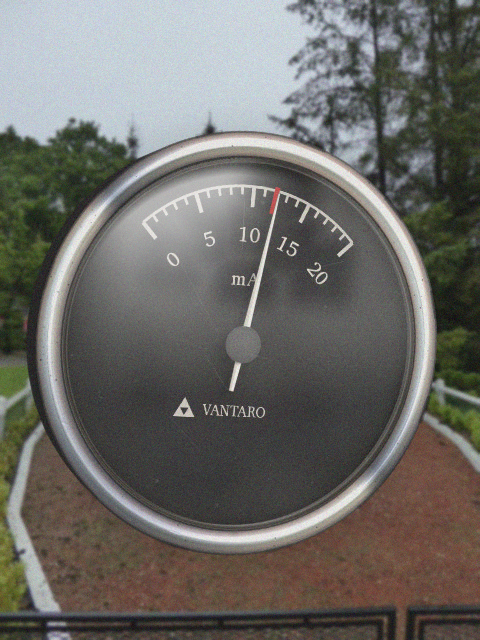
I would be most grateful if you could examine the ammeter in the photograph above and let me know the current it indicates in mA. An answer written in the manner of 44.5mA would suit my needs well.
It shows 12mA
